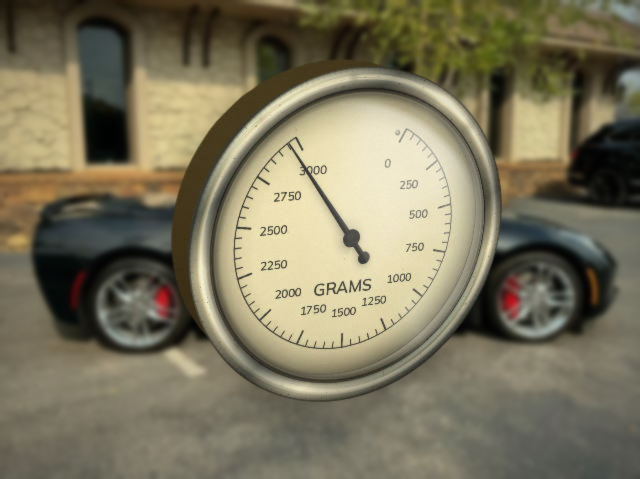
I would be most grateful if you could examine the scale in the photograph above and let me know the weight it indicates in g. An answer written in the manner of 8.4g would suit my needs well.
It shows 2950g
